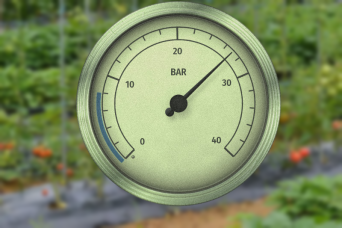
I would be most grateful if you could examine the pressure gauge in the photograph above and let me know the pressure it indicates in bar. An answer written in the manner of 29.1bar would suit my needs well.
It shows 27bar
